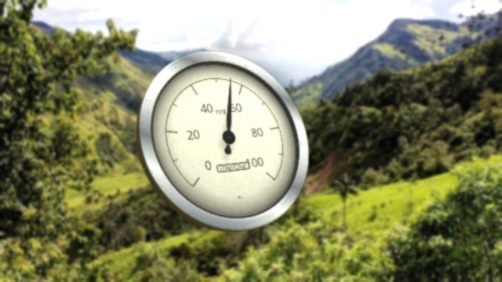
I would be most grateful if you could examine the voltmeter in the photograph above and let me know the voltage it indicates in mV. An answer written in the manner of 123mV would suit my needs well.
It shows 55mV
